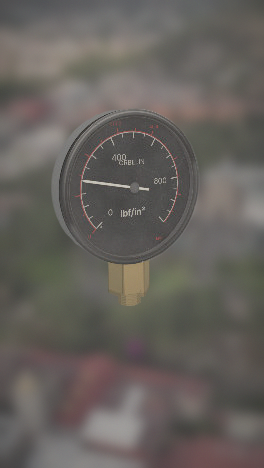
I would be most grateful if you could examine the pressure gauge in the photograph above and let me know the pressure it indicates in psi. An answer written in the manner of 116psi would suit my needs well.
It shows 200psi
